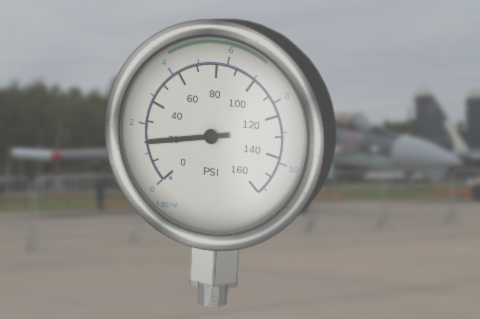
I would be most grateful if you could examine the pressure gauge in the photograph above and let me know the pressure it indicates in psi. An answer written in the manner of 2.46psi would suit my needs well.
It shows 20psi
